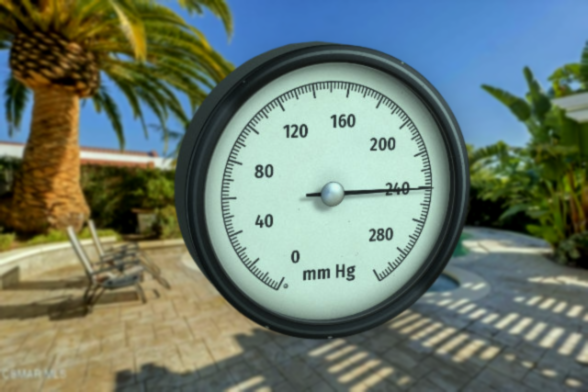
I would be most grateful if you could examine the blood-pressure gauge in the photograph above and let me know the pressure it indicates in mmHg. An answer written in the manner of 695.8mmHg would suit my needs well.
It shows 240mmHg
